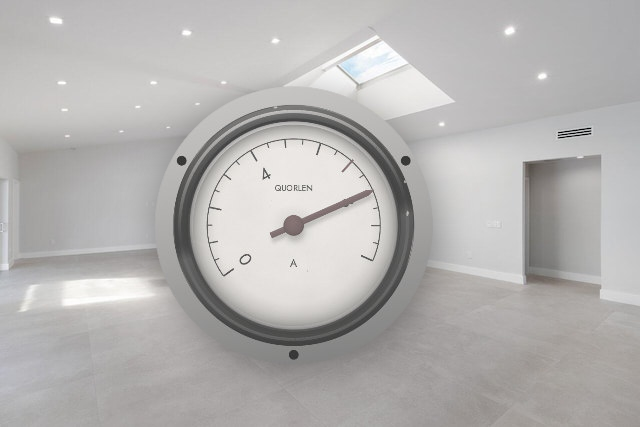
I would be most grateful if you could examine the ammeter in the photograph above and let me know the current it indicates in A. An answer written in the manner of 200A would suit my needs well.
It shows 8A
